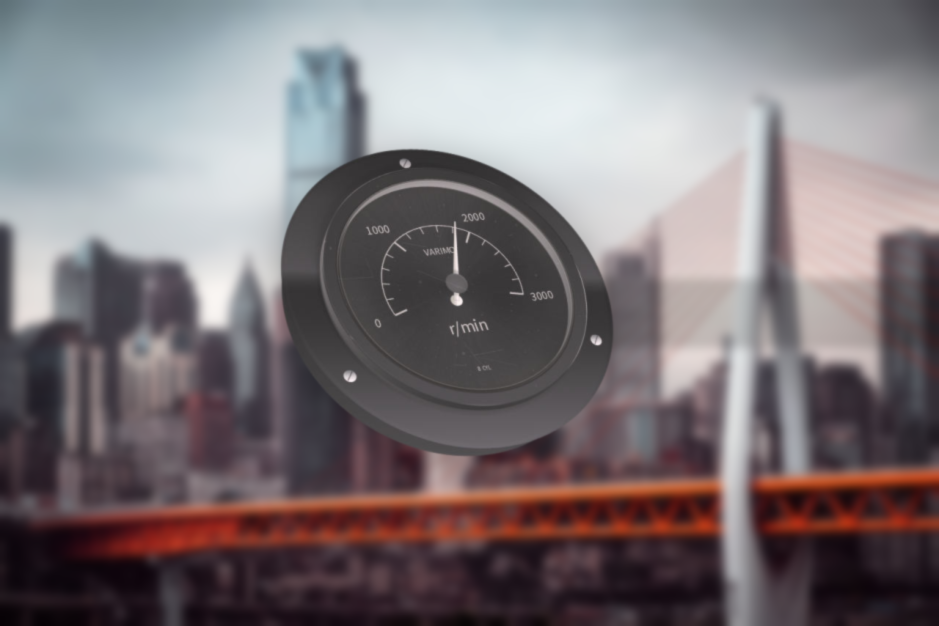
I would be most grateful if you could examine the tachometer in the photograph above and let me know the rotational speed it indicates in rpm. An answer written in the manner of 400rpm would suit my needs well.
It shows 1800rpm
